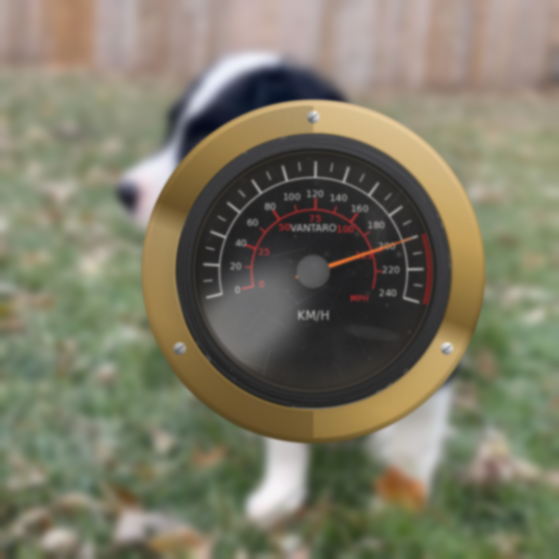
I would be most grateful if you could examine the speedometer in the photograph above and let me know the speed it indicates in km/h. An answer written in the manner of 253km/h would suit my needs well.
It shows 200km/h
